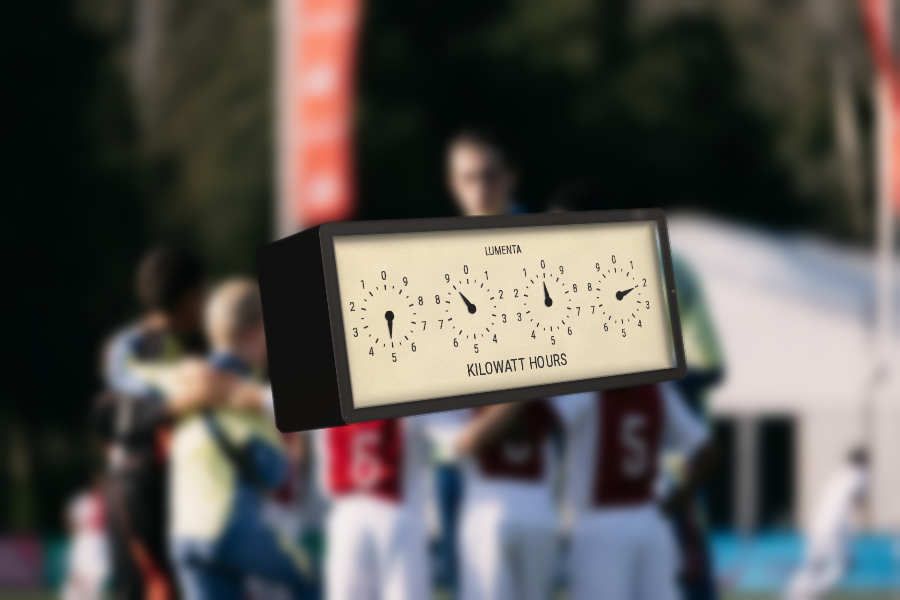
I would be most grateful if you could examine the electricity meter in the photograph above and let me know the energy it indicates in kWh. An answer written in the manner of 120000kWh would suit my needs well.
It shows 4902kWh
